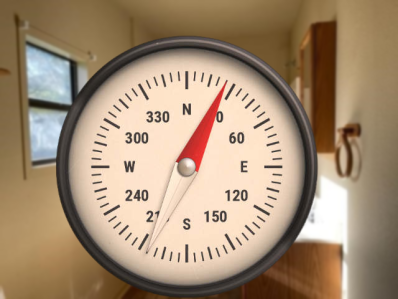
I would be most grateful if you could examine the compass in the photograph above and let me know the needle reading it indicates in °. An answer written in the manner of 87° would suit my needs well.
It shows 25°
